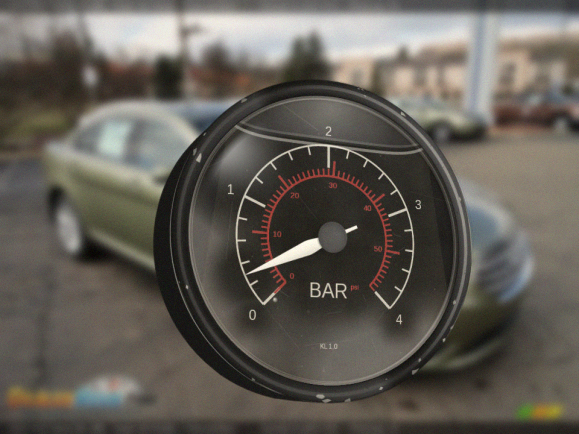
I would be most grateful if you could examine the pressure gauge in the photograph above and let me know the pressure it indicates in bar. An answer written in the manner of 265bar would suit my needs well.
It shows 0.3bar
